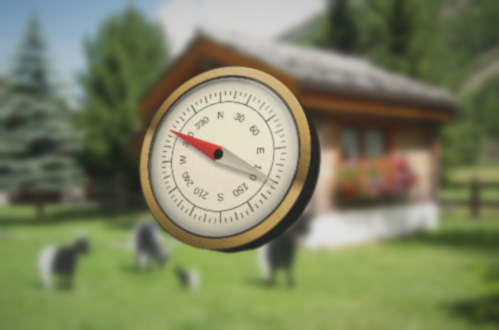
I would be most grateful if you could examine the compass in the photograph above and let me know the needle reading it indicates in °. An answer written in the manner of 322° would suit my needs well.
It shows 300°
